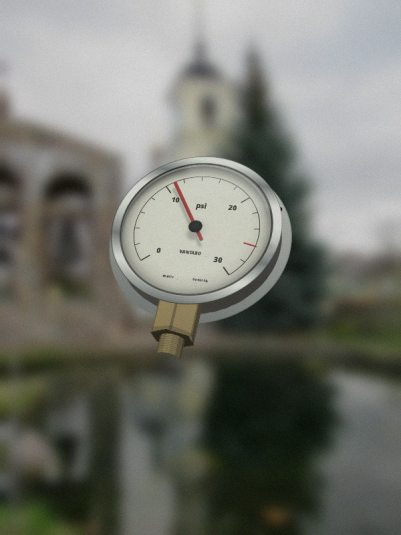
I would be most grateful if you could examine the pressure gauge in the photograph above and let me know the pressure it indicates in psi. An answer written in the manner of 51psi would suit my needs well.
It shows 11psi
